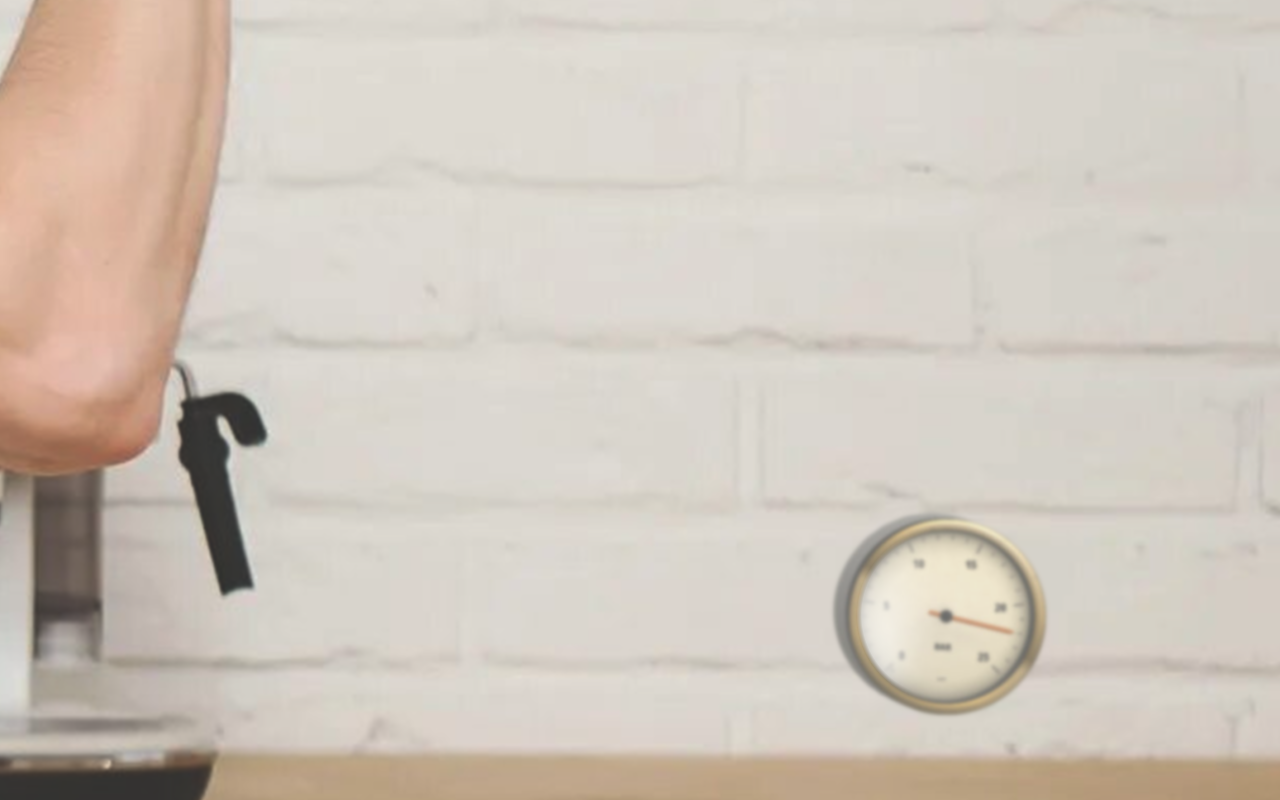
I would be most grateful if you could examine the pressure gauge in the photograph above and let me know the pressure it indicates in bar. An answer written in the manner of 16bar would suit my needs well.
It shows 22bar
